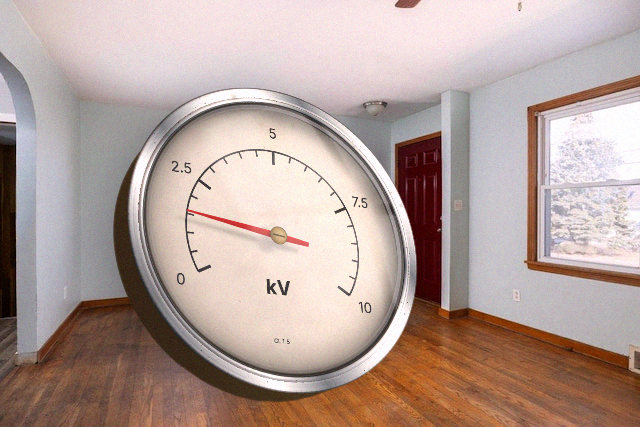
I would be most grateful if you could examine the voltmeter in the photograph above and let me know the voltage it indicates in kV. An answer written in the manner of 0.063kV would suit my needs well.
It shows 1.5kV
